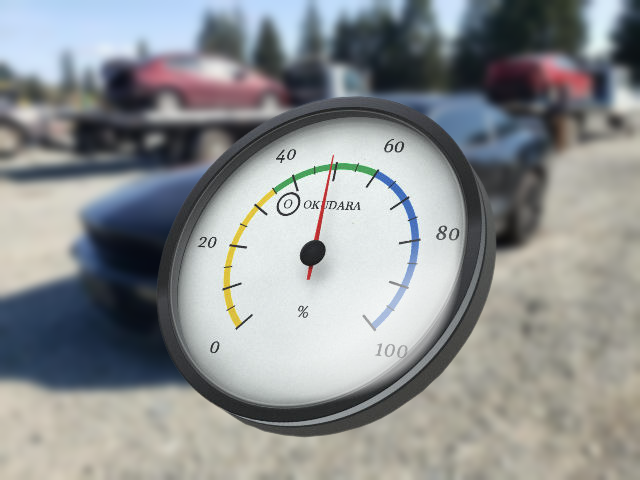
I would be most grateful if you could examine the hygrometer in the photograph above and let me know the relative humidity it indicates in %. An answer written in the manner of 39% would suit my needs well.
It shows 50%
